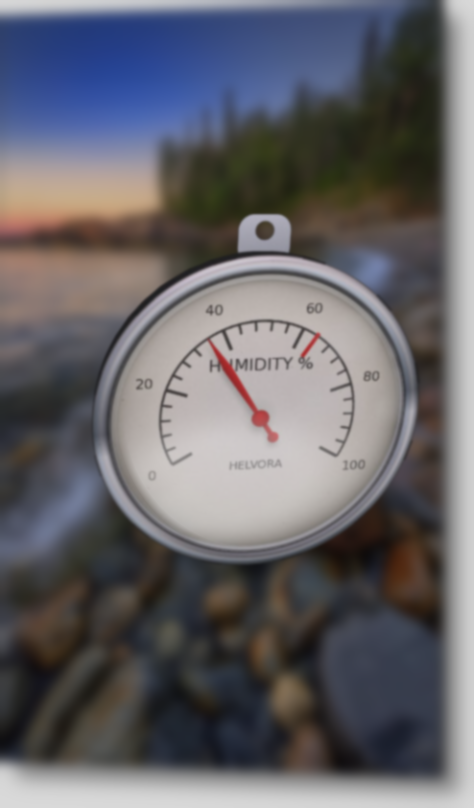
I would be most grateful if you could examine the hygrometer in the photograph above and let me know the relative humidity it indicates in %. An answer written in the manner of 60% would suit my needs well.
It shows 36%
